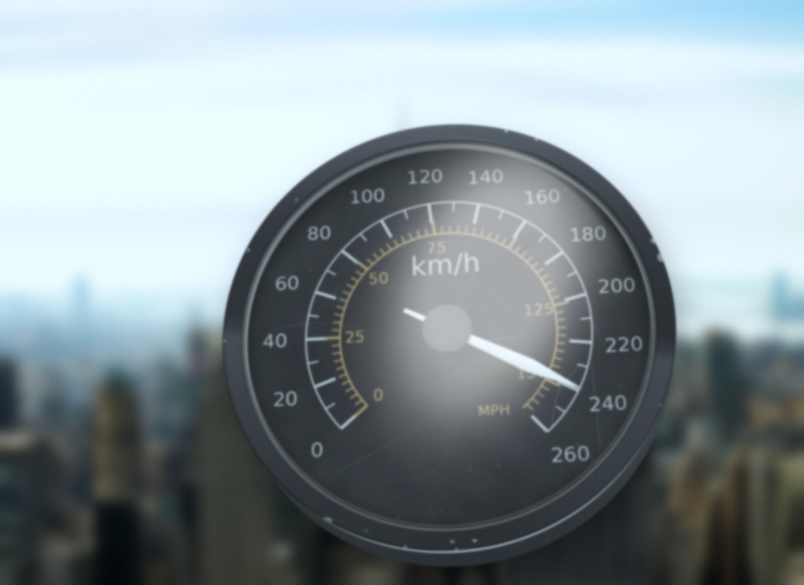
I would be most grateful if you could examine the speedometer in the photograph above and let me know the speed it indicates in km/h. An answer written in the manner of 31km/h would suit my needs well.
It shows 240km/h
